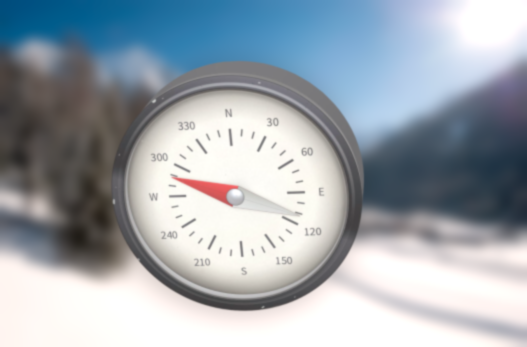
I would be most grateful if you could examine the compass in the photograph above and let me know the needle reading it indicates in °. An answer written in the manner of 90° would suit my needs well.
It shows 290°
